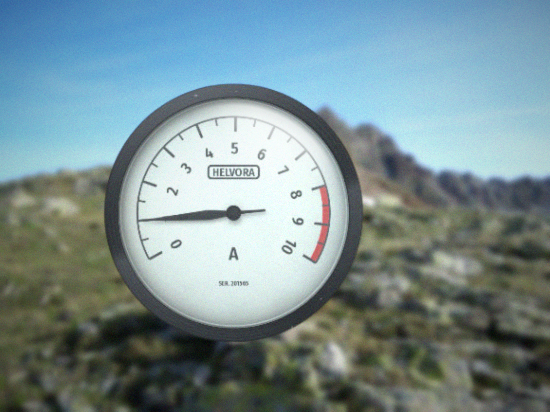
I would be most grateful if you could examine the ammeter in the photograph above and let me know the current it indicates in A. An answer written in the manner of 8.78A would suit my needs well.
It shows 1A
